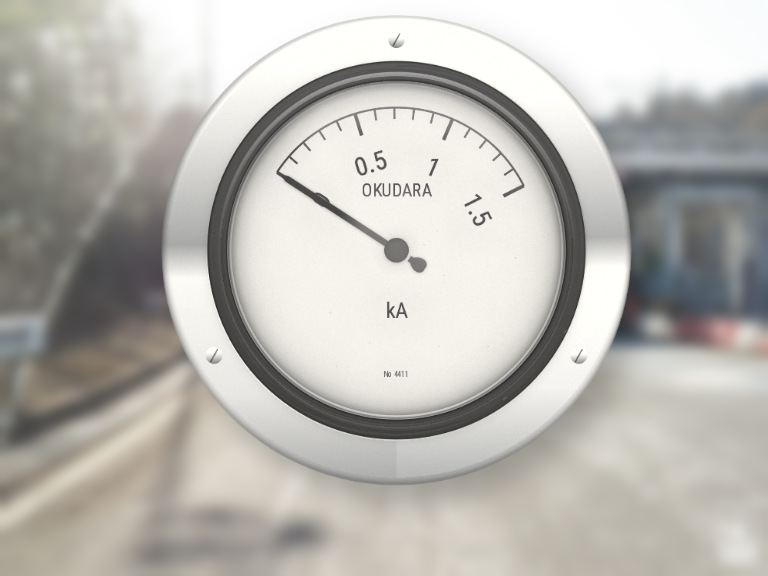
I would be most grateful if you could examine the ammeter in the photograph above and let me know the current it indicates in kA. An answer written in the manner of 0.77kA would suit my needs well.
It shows 0kA
